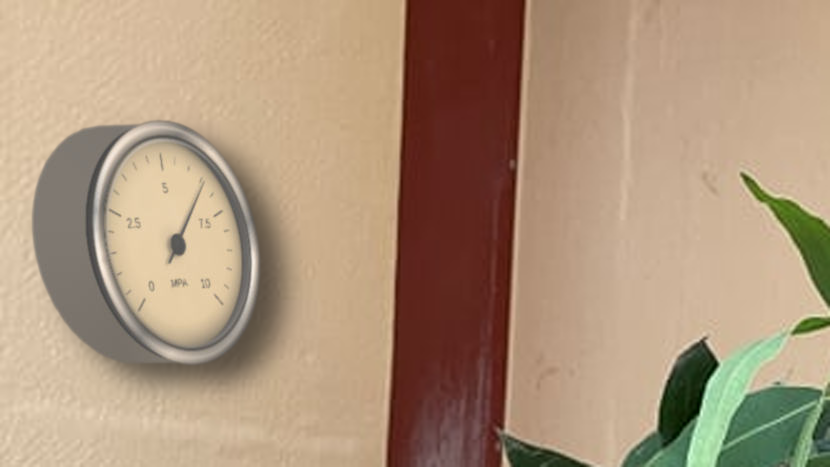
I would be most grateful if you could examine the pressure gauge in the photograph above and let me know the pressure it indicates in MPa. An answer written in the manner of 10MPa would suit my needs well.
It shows 6.5MPa
